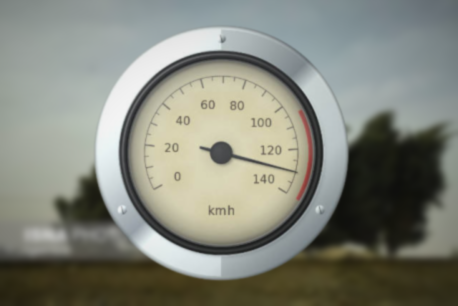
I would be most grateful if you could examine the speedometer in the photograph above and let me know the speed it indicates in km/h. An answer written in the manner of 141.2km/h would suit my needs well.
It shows 130km/h
